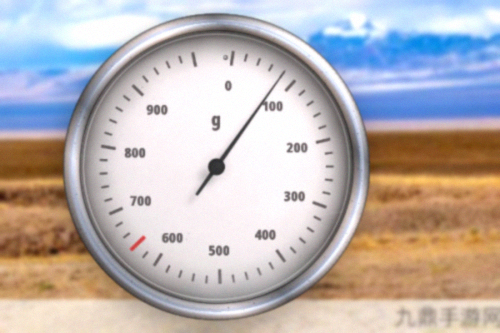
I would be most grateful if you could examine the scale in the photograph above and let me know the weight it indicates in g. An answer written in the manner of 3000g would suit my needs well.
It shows 80g
